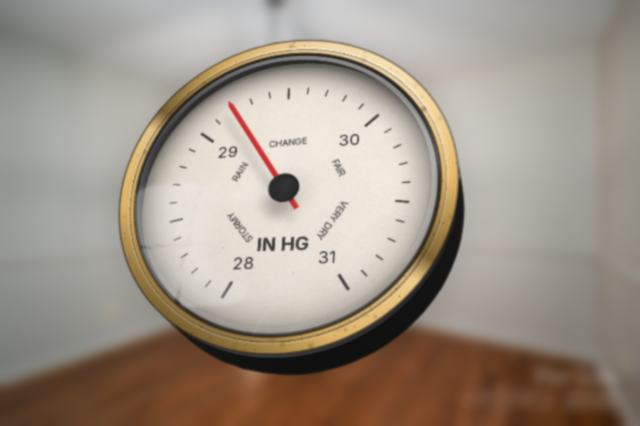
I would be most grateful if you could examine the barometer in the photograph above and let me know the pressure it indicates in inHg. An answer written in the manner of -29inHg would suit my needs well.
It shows 29.2inHg
